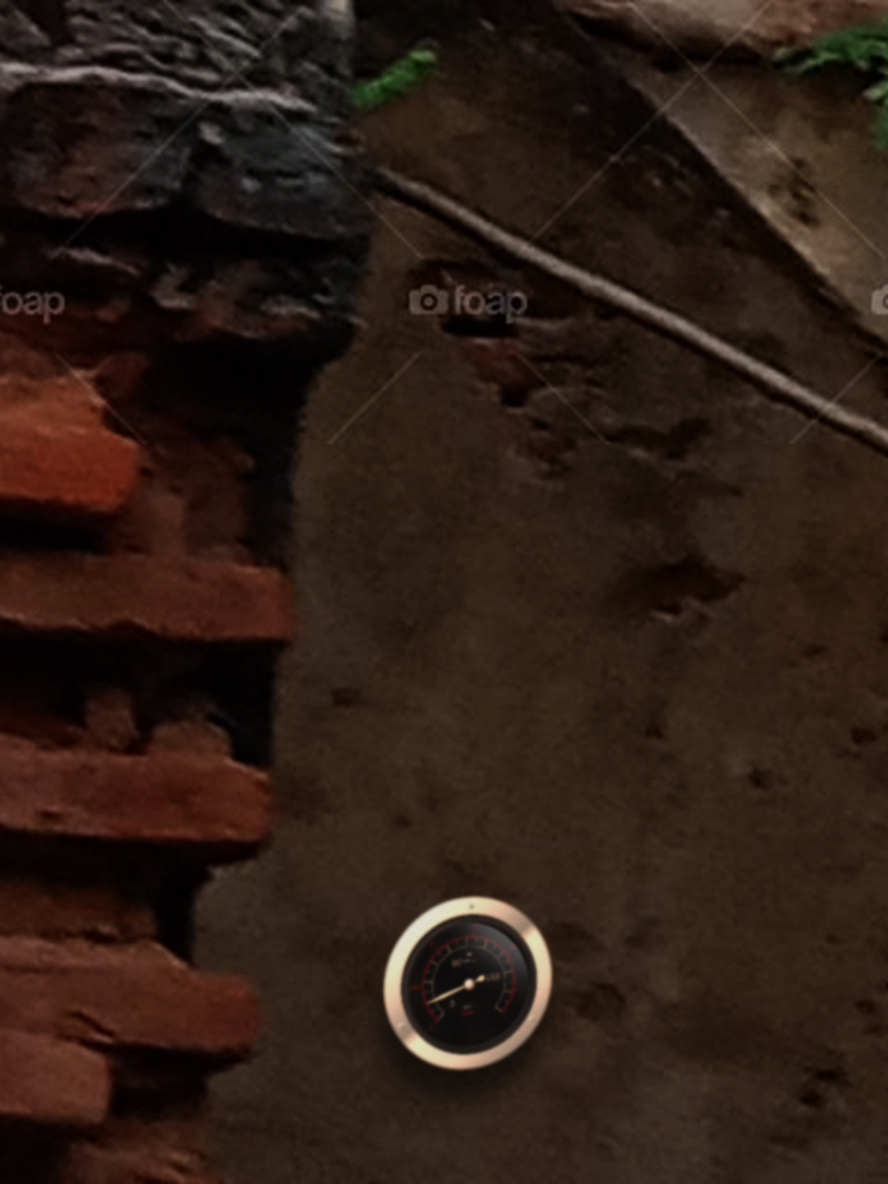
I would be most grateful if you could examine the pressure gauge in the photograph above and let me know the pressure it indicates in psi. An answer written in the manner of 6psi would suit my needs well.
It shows 20psi
